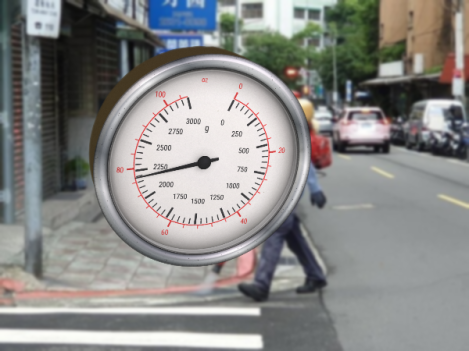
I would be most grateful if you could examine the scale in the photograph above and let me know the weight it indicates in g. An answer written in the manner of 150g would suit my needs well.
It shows 2200g
